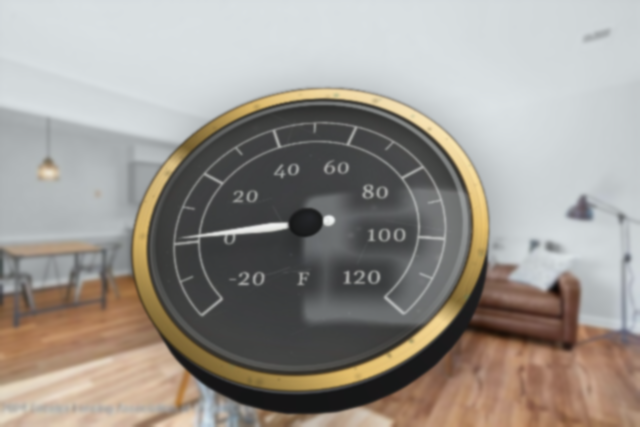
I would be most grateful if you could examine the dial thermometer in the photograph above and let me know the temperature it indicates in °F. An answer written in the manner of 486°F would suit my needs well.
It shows 0°F
